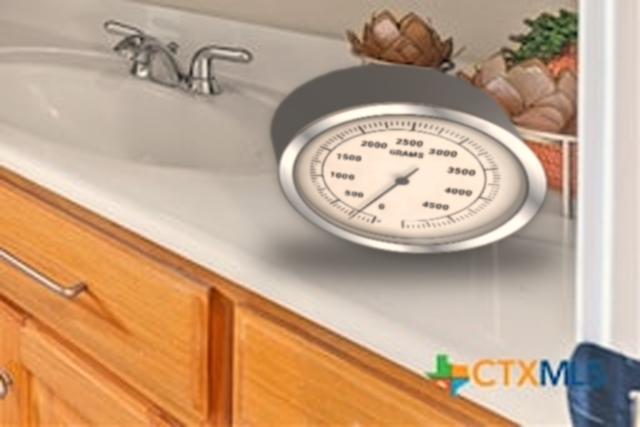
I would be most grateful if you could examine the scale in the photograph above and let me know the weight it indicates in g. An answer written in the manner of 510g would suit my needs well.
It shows 250g
